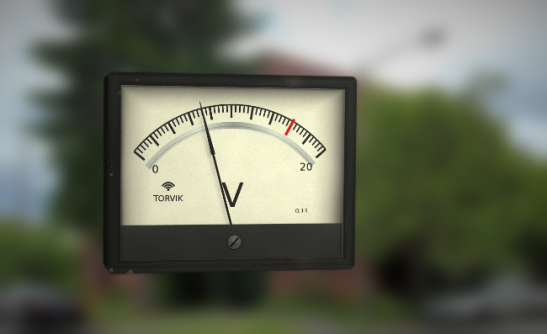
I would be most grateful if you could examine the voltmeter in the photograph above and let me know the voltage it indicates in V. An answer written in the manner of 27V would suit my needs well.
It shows 7.2V
